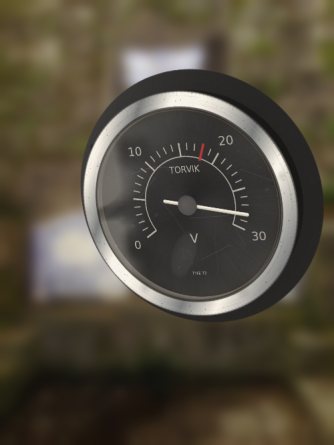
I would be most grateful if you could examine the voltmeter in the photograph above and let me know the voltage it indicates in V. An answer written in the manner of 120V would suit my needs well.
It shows 28V
